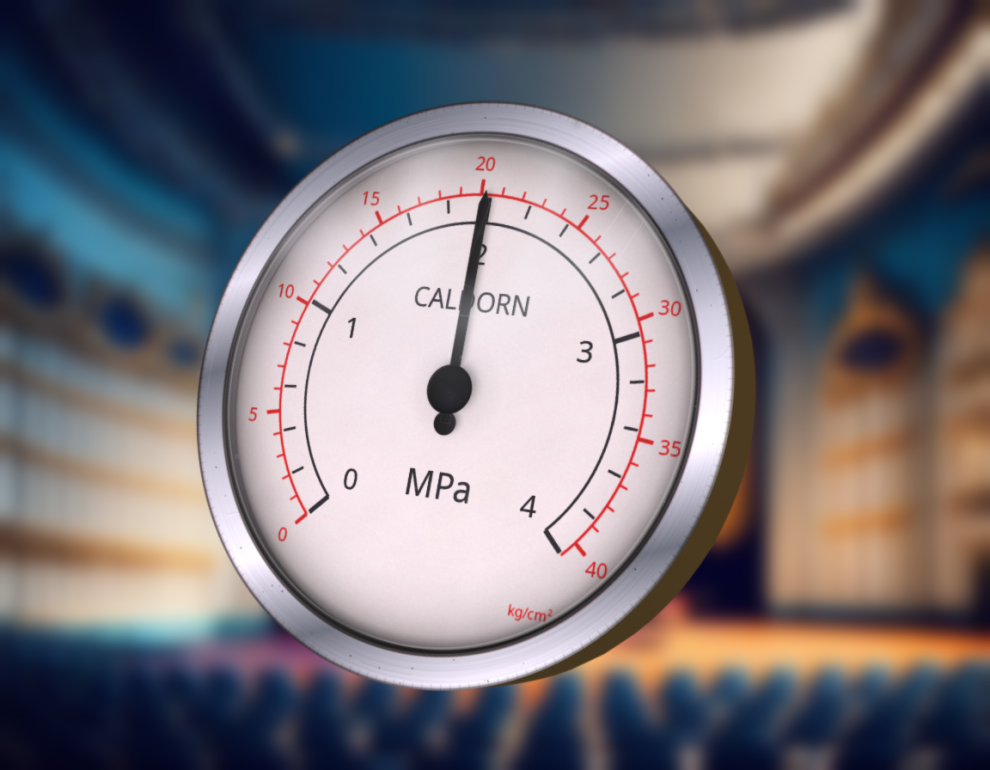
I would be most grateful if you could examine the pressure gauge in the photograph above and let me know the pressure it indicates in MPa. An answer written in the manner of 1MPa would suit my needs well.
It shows 2MPa
